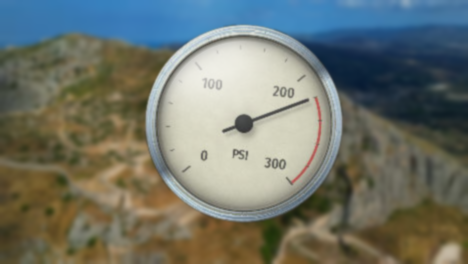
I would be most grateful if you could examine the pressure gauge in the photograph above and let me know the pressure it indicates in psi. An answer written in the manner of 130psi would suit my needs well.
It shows 220psi
